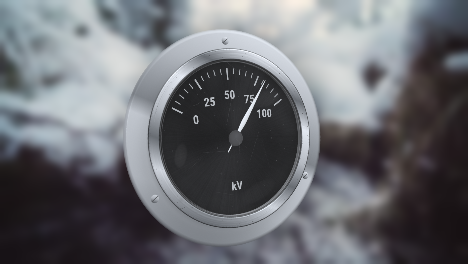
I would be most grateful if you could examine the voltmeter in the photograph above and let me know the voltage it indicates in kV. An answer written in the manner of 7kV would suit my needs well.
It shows 80kV
